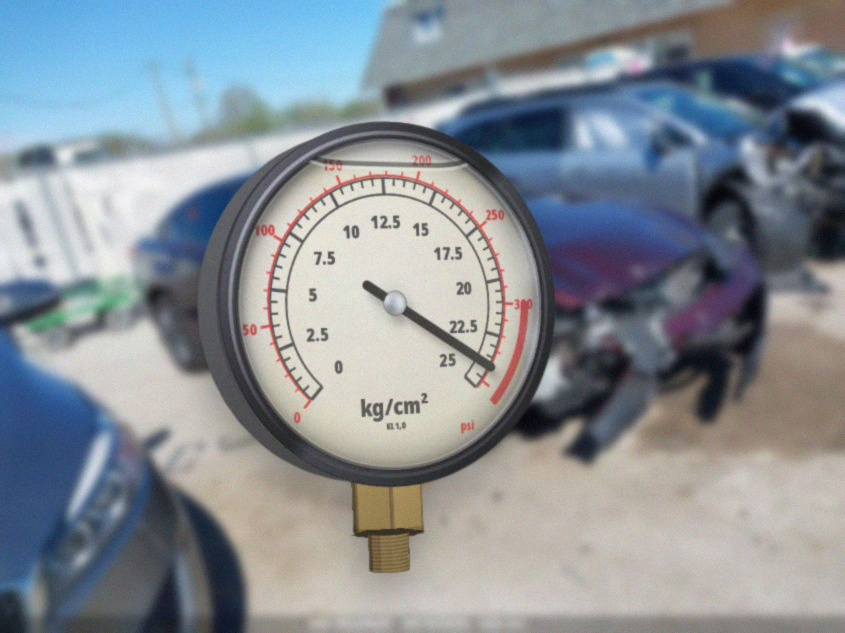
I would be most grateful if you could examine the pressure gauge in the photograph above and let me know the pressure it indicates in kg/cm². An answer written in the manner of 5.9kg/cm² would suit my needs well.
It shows 24kg/cm²
